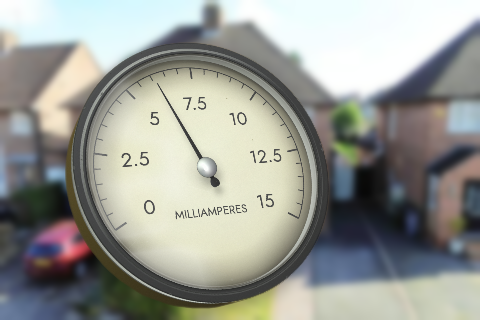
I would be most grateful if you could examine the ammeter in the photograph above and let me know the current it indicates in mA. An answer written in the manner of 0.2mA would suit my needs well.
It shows 6mA
